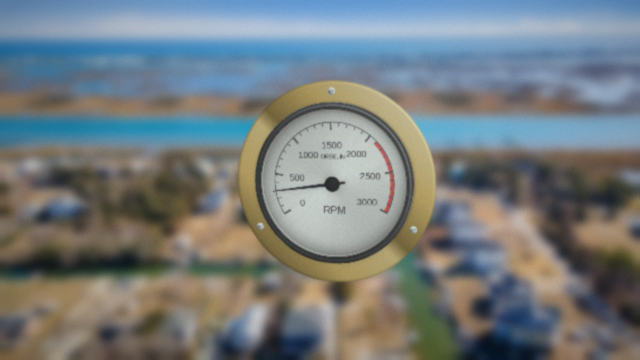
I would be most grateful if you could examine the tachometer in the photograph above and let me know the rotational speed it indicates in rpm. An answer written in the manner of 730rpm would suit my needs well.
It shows 300rpm
